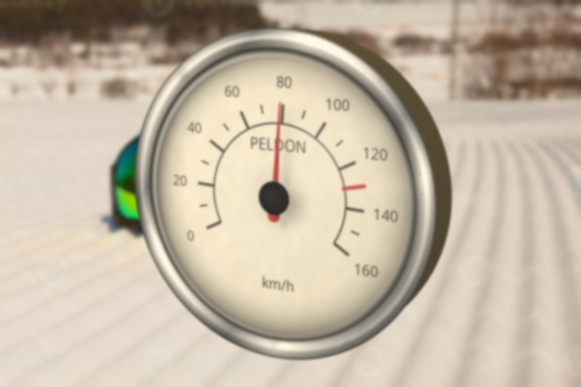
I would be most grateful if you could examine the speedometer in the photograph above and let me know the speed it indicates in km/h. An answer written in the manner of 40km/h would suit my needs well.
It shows 80km/h
